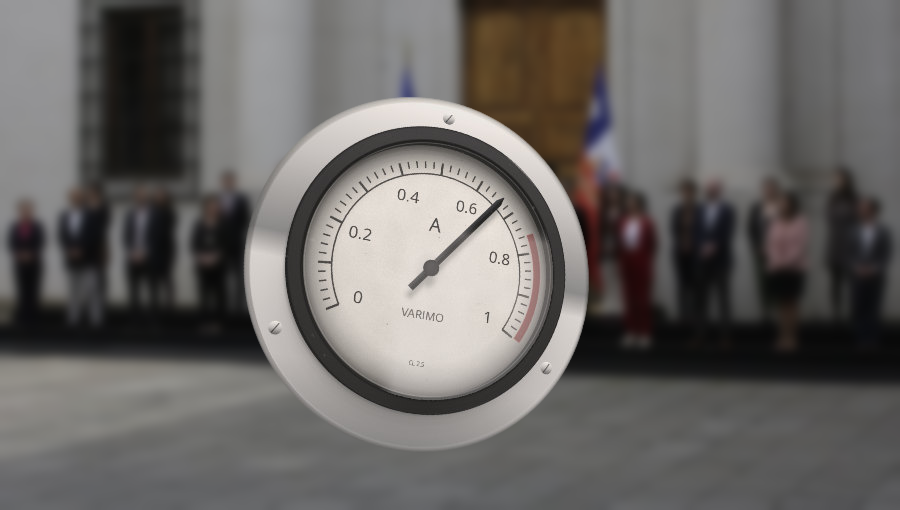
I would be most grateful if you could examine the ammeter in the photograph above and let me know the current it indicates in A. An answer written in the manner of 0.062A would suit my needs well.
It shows 0.66A
